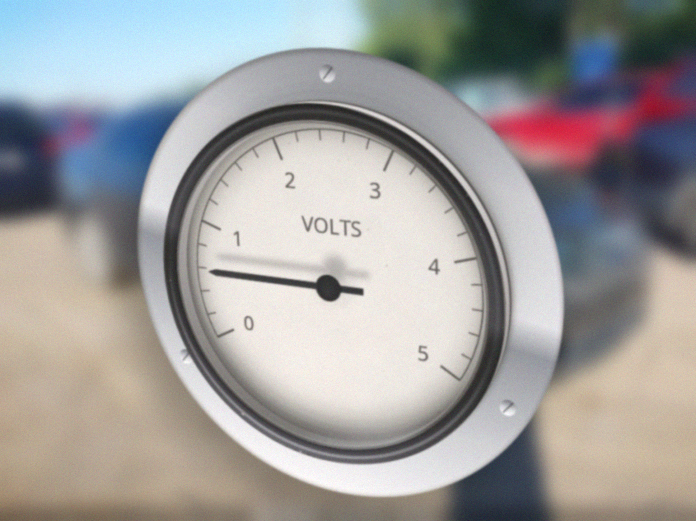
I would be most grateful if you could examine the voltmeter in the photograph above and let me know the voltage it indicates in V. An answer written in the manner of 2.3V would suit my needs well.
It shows 0.6V
